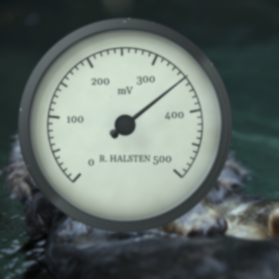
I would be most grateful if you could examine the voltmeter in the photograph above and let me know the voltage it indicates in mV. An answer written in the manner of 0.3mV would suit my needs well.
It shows 350mV
